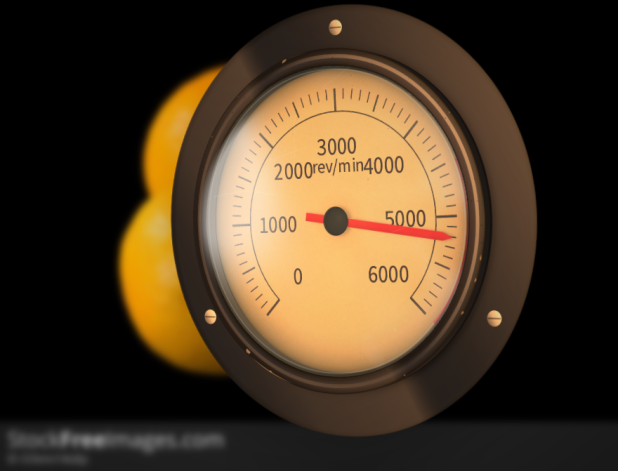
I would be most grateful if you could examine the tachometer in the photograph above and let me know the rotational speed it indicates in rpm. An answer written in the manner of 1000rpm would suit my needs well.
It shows 5200rpm
